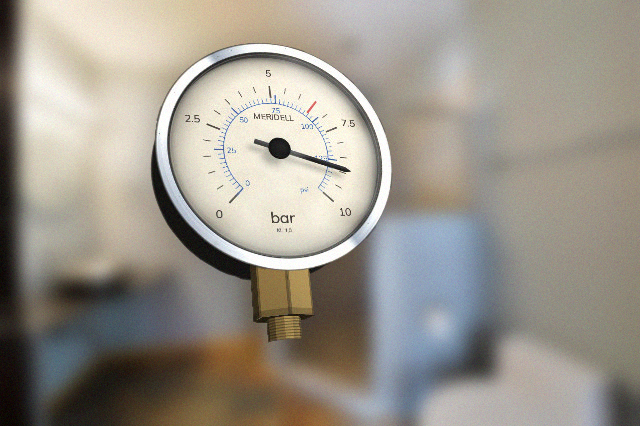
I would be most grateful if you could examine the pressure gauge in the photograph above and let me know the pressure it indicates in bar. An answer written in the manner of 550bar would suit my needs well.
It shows 9bar
